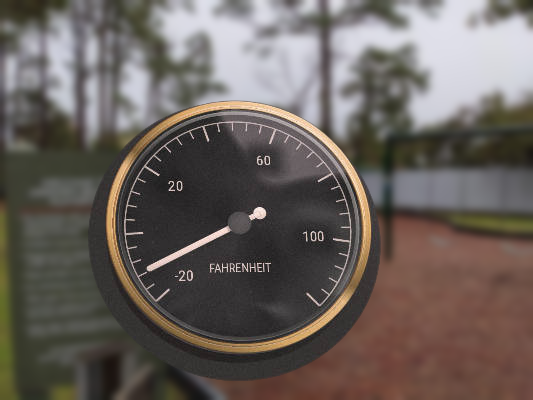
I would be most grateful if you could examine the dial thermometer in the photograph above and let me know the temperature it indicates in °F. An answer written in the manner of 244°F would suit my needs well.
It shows -12°F
